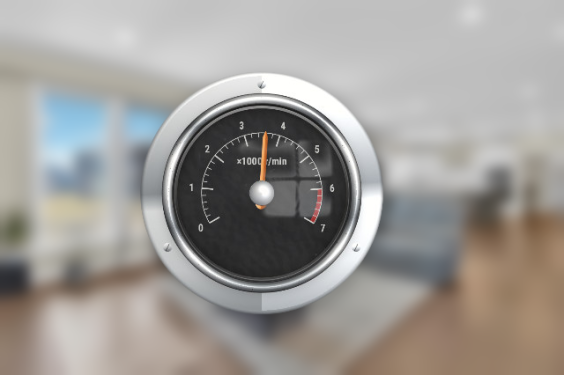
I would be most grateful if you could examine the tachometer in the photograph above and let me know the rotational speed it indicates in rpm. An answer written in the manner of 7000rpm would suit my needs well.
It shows 3600rpm
